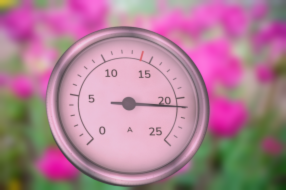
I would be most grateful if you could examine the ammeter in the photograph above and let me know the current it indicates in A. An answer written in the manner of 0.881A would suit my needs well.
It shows 21A
